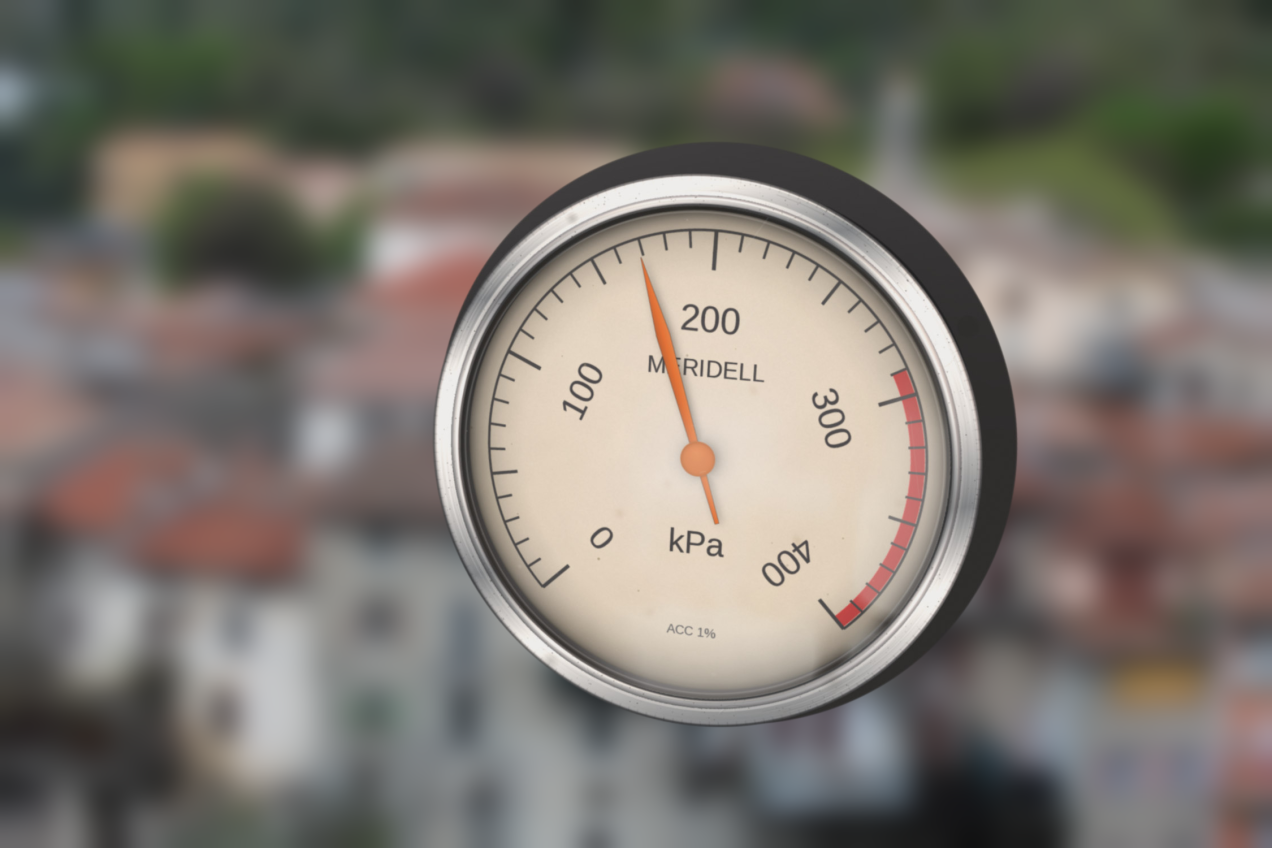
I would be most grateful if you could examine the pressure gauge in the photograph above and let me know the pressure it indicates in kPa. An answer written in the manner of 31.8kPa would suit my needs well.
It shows 170kPa
